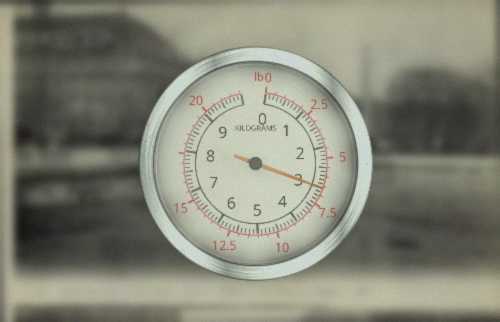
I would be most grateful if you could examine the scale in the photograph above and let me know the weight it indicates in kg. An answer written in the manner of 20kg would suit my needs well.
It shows 3kg
